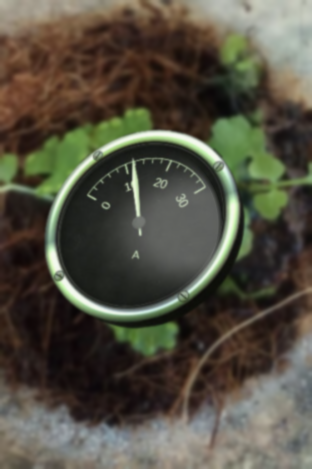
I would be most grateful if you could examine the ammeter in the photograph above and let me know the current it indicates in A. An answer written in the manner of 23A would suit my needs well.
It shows 12A
